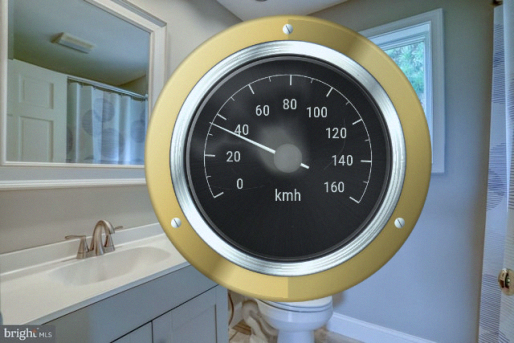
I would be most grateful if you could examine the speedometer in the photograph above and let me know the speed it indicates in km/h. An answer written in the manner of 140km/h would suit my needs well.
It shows 35km/h
